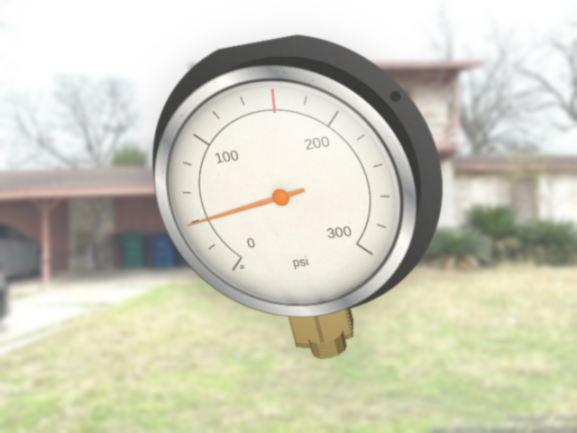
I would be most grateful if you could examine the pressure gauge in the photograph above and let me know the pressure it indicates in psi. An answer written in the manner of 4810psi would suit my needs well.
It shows 40psi
